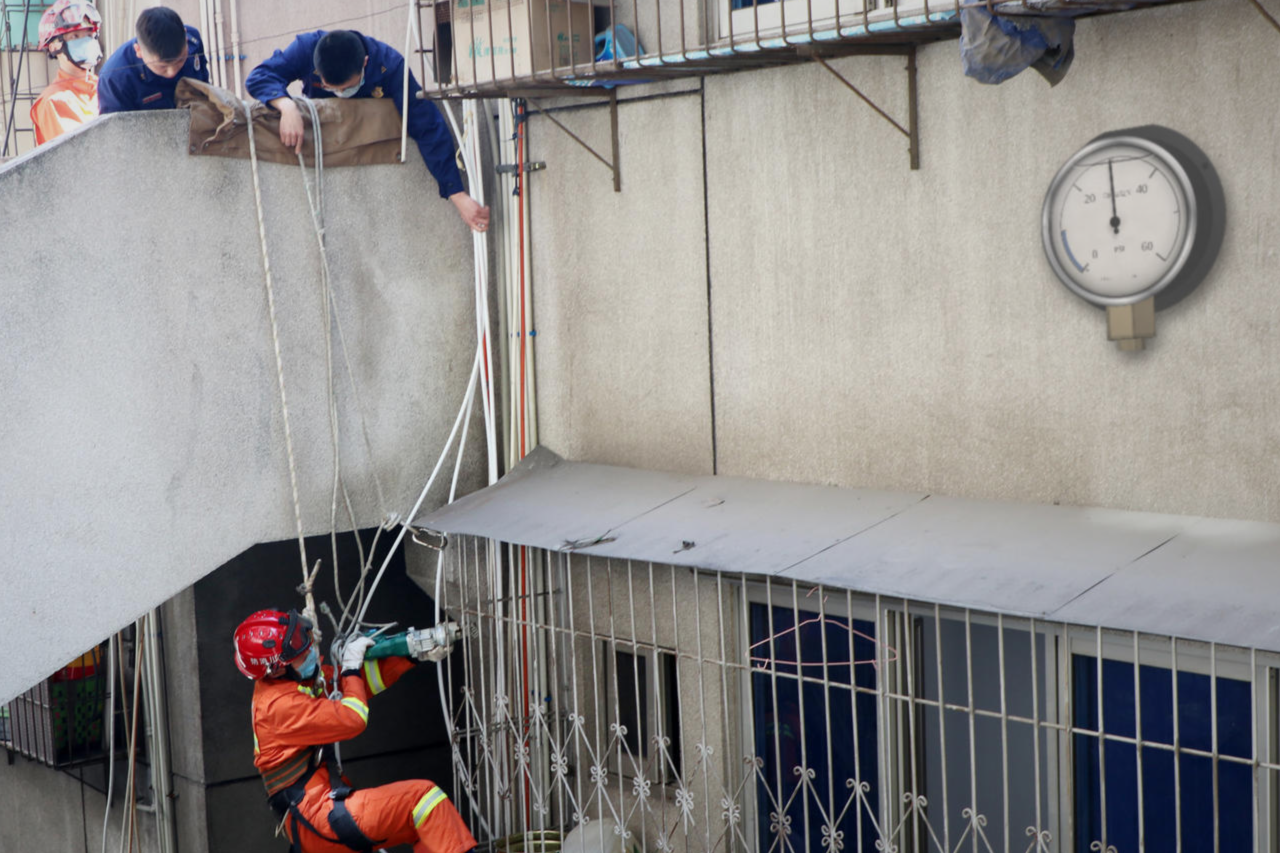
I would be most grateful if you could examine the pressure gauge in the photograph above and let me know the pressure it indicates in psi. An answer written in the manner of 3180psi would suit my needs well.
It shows 30psi
